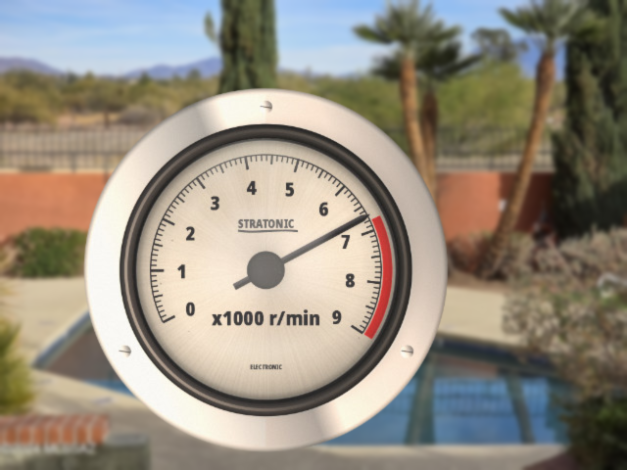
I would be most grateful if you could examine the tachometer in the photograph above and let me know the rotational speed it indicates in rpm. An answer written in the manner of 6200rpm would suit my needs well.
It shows 6700rpm
